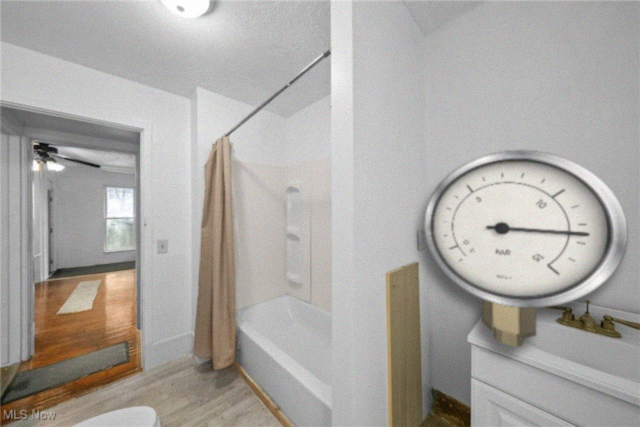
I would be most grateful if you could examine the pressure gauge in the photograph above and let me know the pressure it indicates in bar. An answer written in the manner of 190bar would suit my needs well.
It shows 12.5bar
